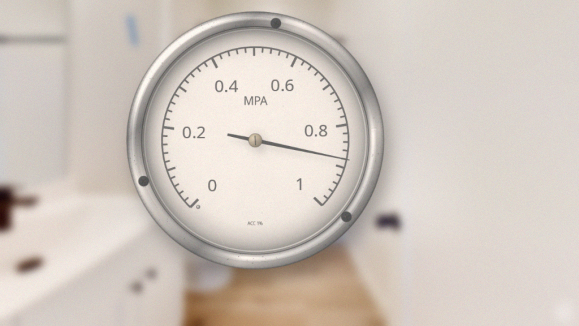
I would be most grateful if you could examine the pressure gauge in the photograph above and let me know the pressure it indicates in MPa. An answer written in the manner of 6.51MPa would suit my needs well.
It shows 0.88MPa
